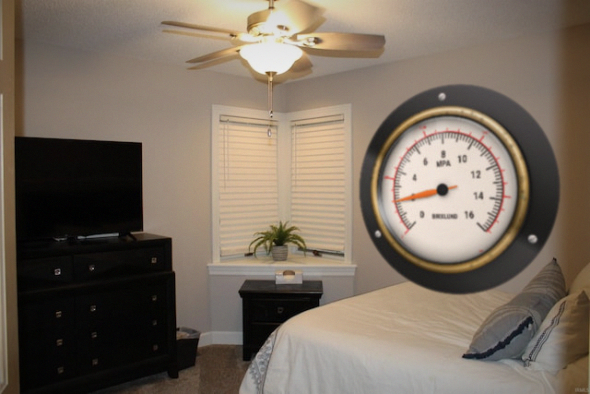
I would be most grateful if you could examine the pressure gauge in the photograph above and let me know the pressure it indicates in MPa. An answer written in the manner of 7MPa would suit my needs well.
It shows 2MPa
